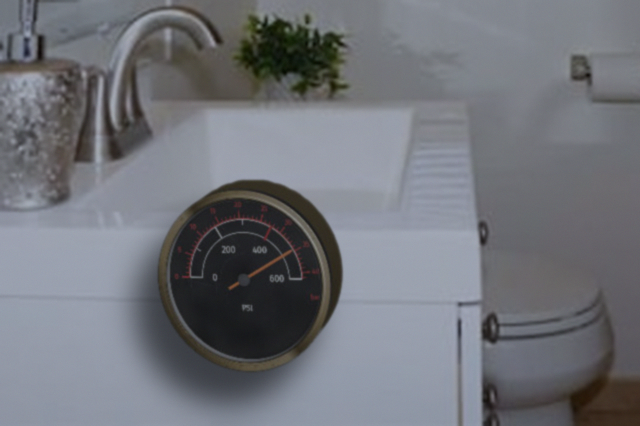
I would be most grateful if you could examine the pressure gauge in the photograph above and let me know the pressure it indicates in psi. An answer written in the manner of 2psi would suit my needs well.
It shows 500psi
